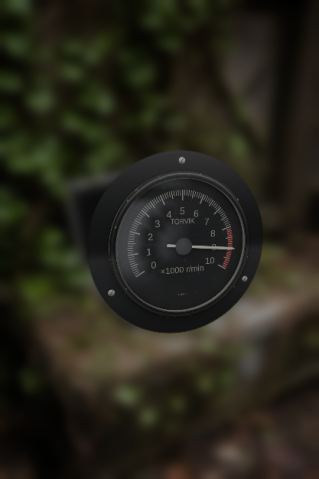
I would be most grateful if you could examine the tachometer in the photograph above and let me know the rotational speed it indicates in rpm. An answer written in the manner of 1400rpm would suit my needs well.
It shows 9000rpm
